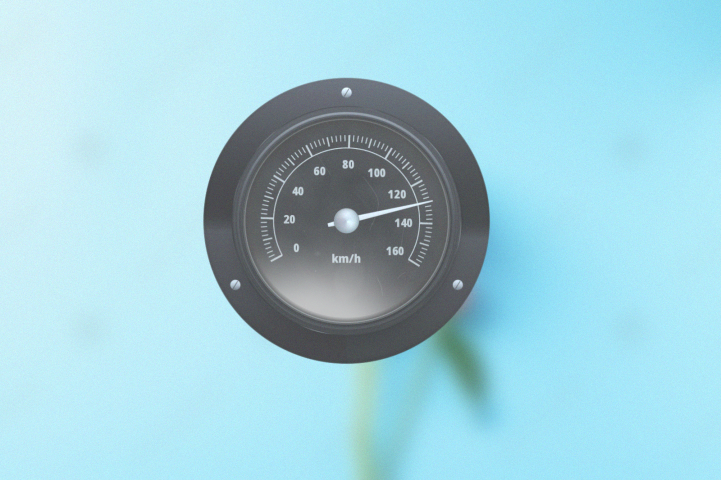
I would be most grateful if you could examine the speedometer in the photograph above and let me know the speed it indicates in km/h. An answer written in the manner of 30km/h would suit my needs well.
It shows 130km/h
